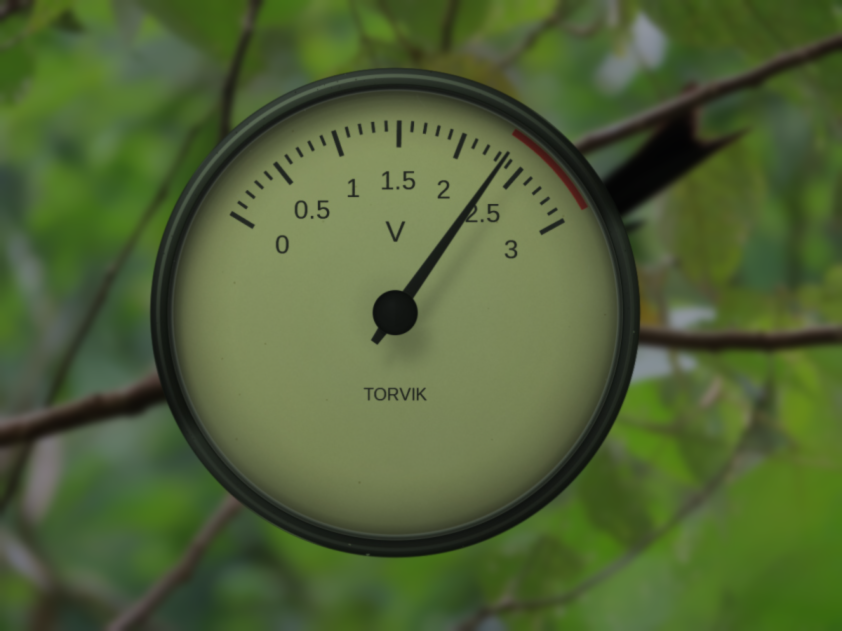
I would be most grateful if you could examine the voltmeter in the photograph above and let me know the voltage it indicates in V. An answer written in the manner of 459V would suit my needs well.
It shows 2.35V
